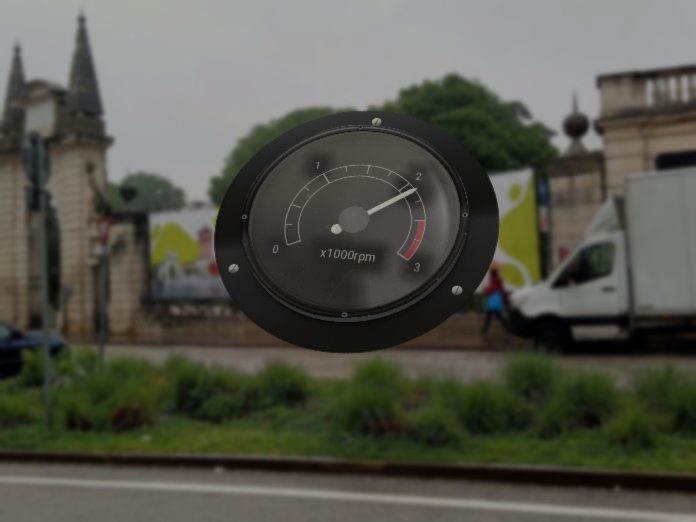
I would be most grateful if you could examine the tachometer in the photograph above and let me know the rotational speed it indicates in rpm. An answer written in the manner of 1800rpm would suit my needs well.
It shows 2125rpm
